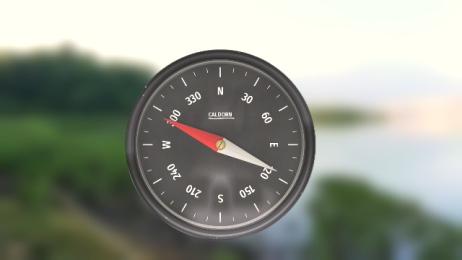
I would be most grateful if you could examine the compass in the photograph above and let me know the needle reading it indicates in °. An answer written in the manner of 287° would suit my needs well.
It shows 295°
